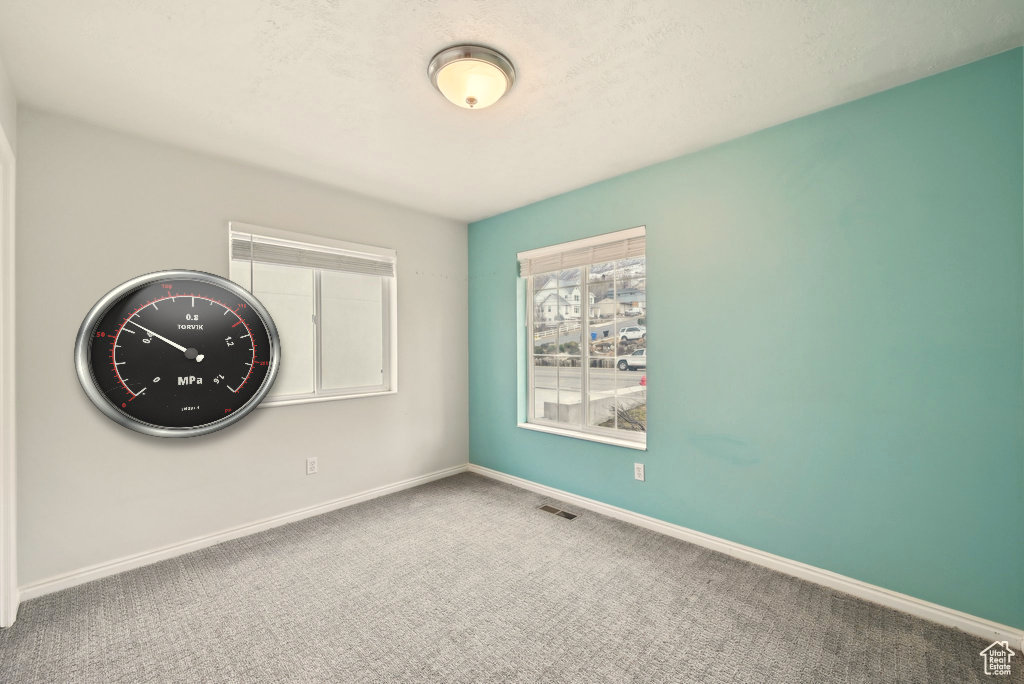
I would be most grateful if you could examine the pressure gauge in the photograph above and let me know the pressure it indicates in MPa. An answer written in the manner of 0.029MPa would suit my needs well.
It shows 0.45MPa
